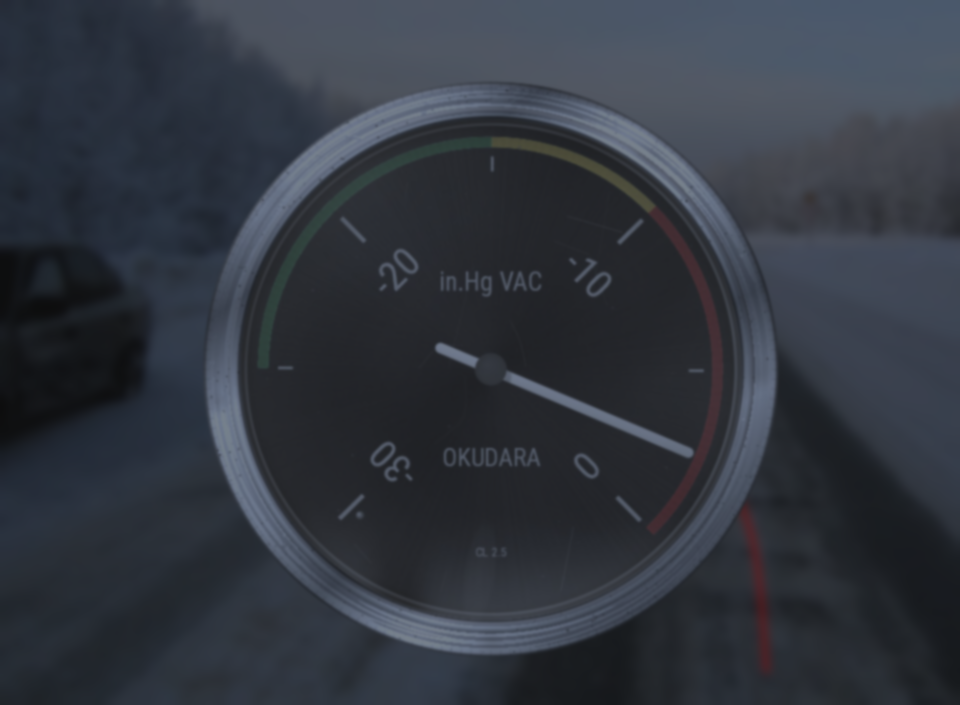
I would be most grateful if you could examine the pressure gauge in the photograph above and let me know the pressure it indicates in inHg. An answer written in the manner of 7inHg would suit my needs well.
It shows -2.5inHg
